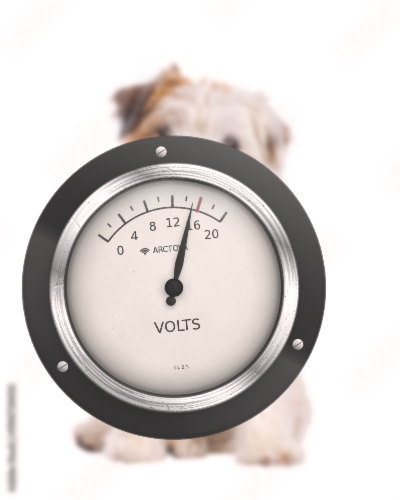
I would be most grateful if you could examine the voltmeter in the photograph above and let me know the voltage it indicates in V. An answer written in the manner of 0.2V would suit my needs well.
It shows 15V
